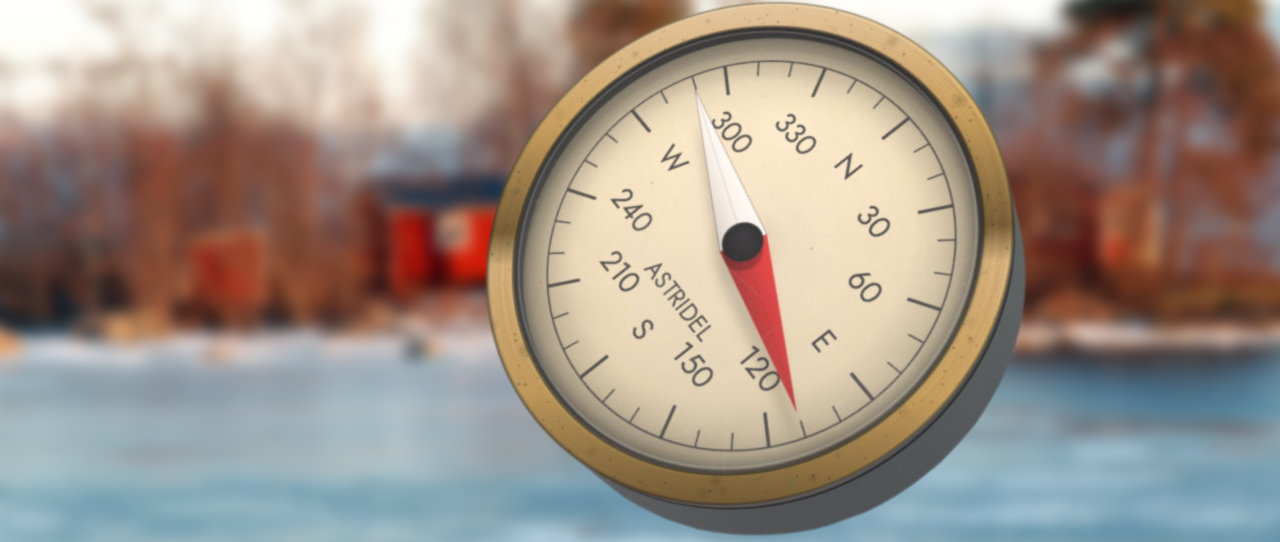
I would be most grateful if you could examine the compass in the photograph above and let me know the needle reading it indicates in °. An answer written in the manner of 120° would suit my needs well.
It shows 110°
